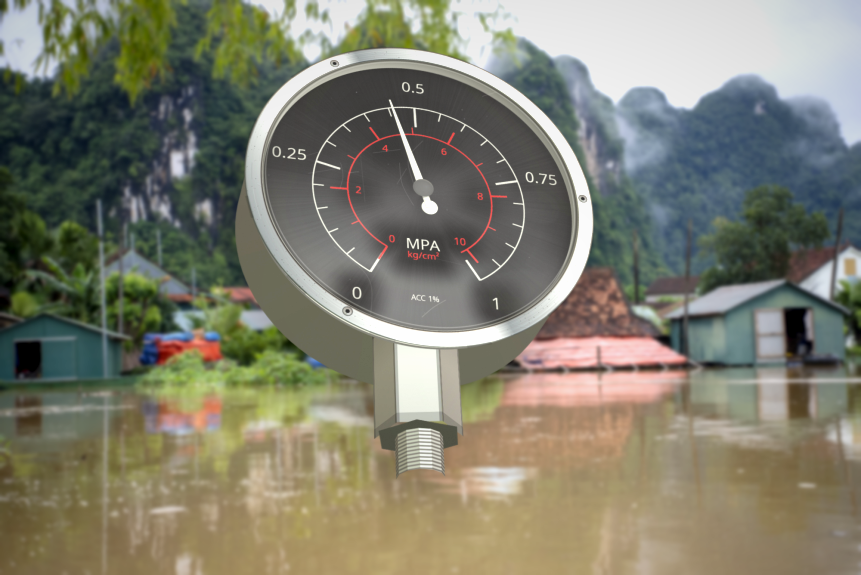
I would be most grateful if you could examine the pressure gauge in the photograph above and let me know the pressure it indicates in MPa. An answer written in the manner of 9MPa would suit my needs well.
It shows 0.45MPa
